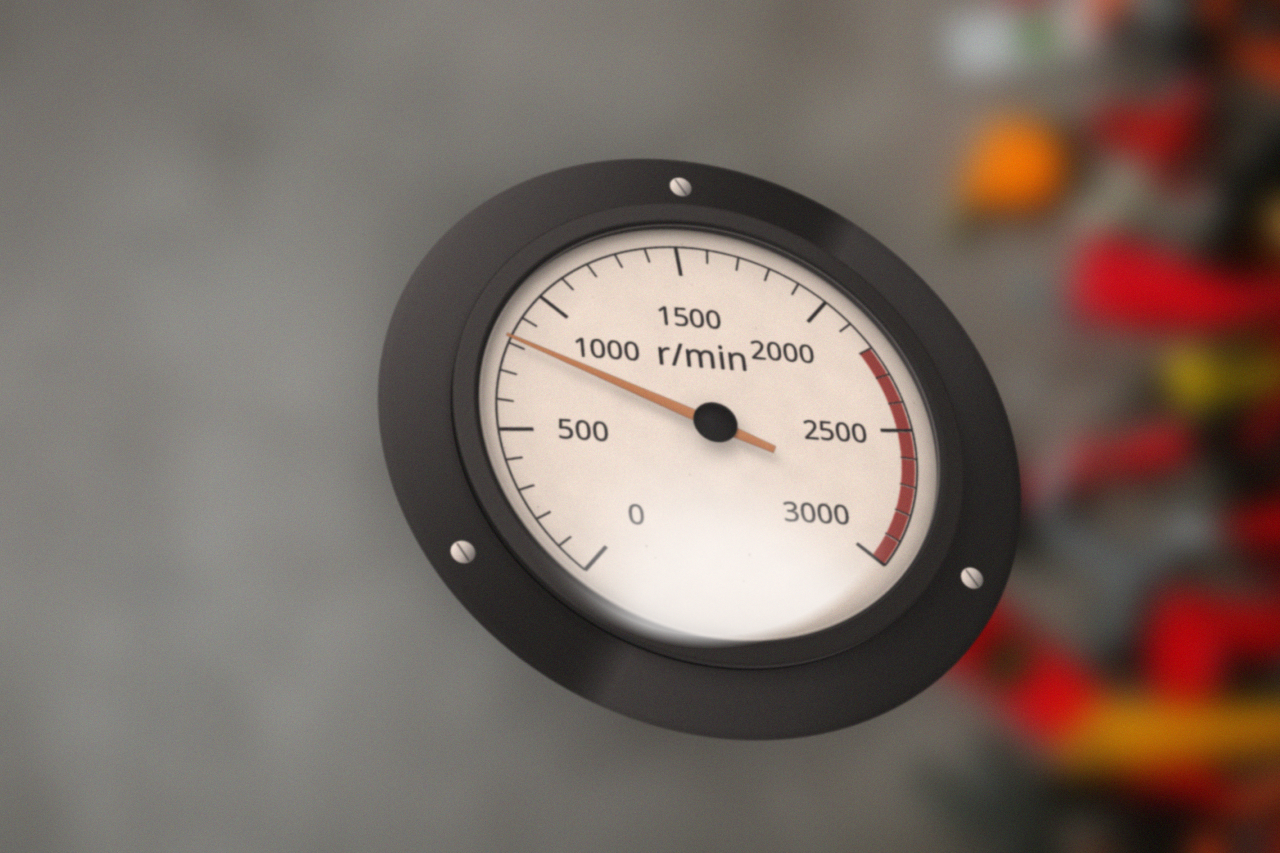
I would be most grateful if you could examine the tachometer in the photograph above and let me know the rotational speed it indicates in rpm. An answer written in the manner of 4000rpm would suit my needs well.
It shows 800rpm
